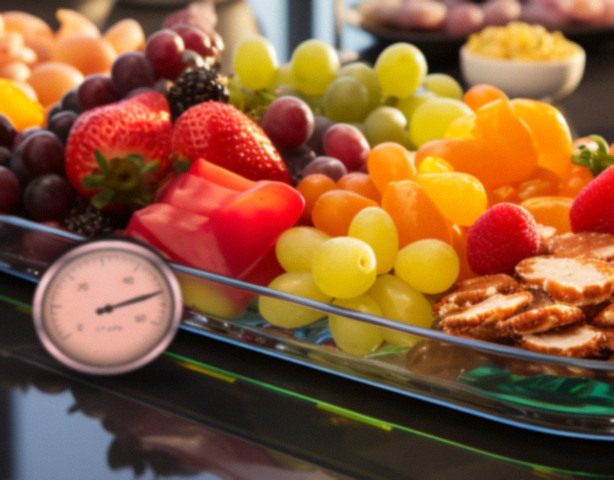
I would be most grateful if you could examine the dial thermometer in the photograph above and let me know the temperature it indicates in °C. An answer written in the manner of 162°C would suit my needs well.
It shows 50°C
